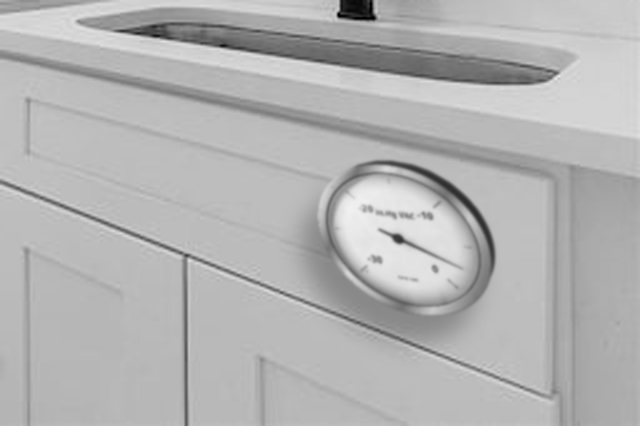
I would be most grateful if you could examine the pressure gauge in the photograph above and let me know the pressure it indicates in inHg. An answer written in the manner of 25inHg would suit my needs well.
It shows -2.5inHg
